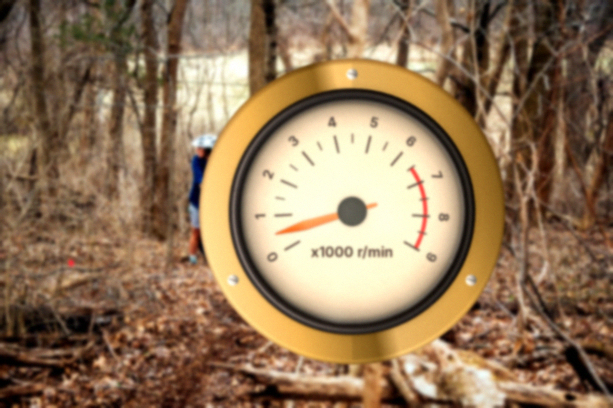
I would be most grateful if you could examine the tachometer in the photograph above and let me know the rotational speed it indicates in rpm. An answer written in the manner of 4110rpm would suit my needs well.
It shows 500rpm
